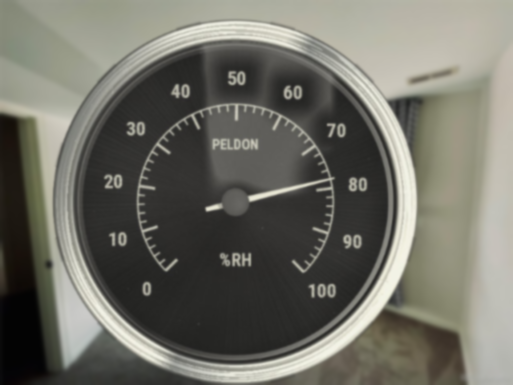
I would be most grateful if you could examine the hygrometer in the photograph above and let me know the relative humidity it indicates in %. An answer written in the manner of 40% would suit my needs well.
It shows 78%
